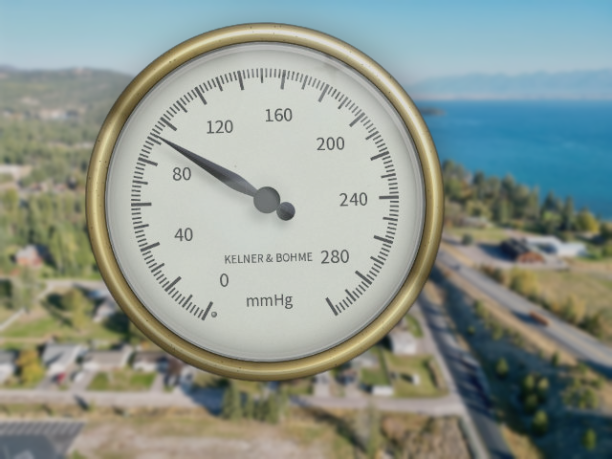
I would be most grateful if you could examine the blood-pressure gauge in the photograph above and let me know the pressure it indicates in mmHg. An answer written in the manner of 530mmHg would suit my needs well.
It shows 92mmHg
